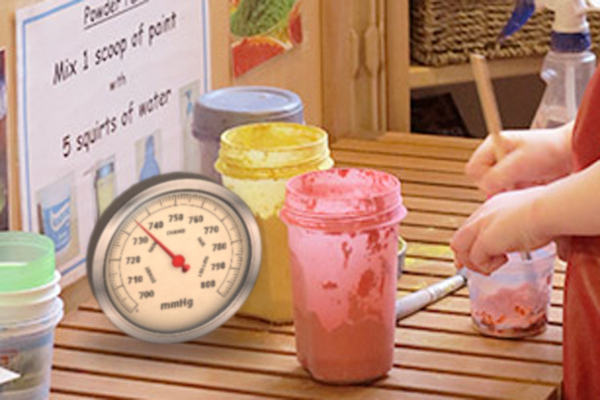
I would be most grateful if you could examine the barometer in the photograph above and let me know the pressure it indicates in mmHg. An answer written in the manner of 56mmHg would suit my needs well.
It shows 735mmHg
